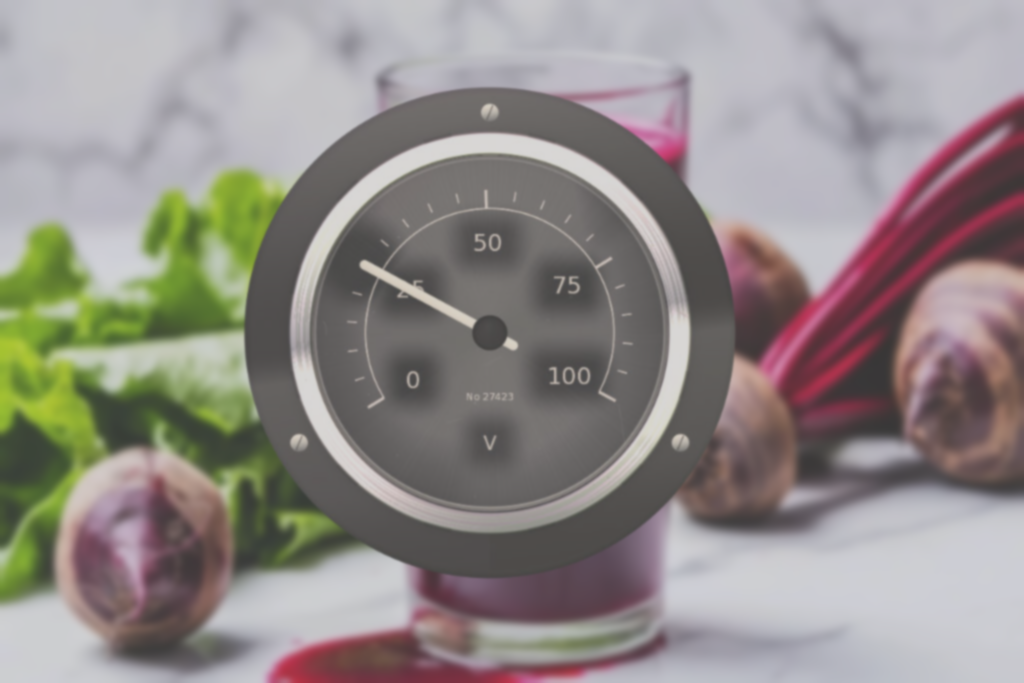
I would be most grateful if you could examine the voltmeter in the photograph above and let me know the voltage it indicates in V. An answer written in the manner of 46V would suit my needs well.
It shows 25V
